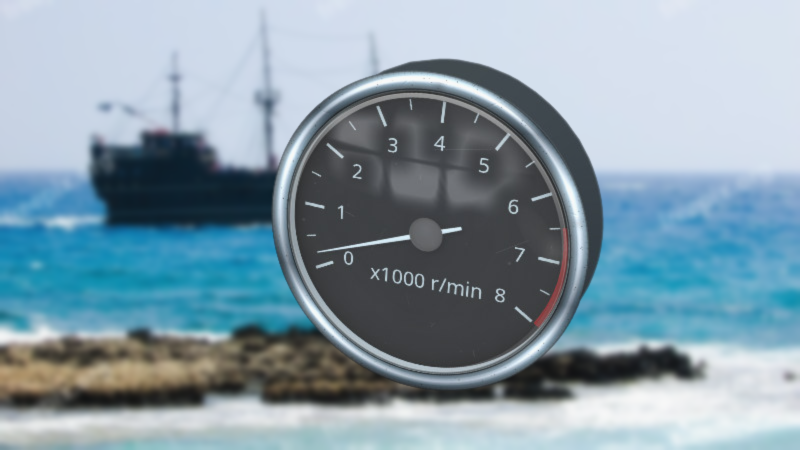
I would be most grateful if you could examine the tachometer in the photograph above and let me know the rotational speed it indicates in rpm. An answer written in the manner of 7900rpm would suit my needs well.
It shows 250rpm
